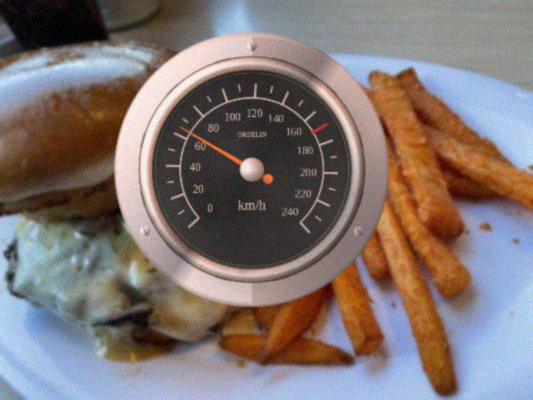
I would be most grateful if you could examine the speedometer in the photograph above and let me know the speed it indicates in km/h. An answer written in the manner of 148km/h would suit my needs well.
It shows 65km/h
